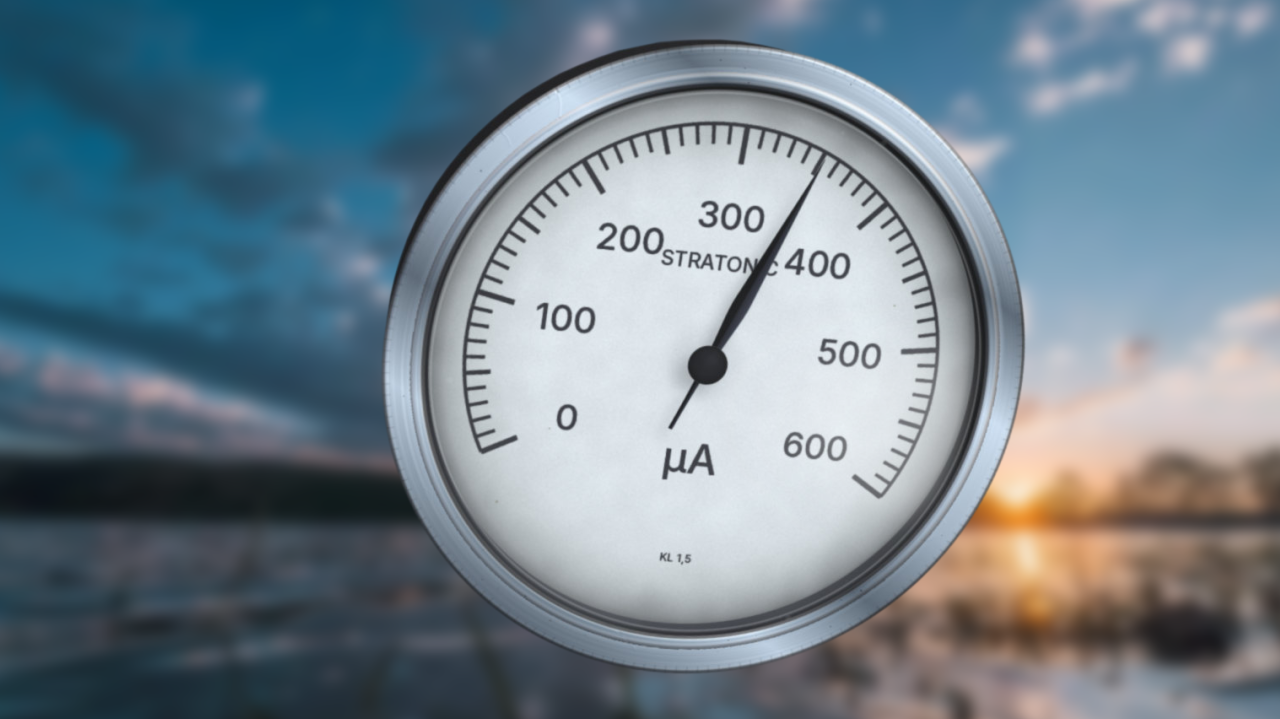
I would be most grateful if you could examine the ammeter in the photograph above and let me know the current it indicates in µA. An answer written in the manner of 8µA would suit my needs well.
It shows 350µA
